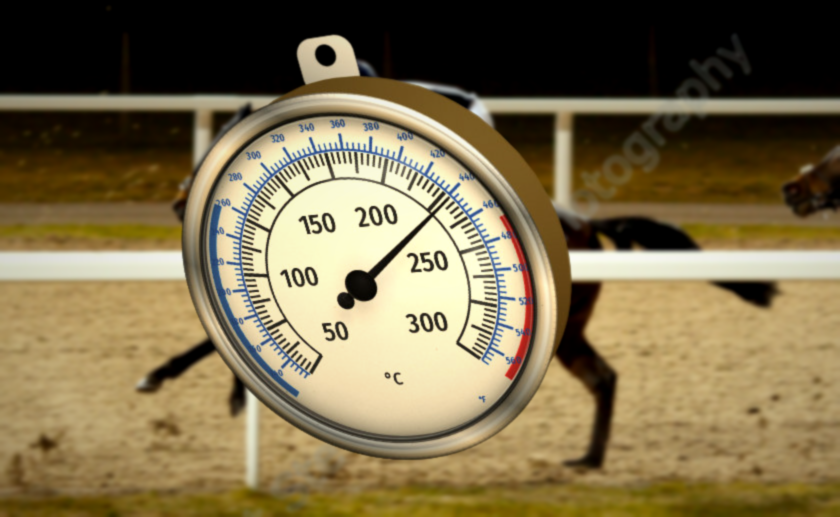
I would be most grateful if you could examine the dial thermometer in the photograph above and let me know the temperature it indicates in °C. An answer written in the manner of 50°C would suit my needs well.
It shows 227.5°C
